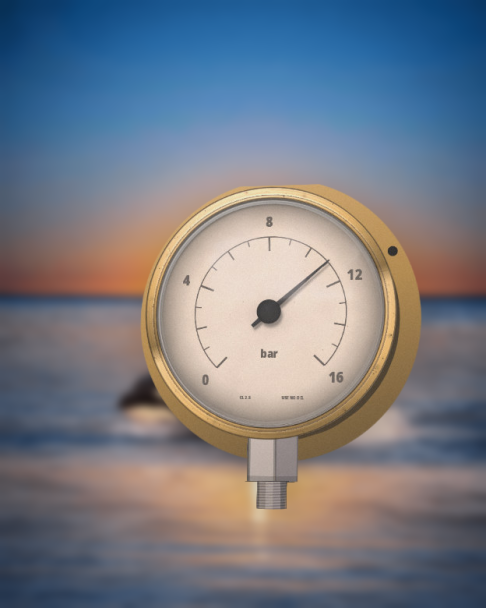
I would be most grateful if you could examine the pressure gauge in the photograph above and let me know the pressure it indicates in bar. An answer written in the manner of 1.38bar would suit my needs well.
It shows 11bar
